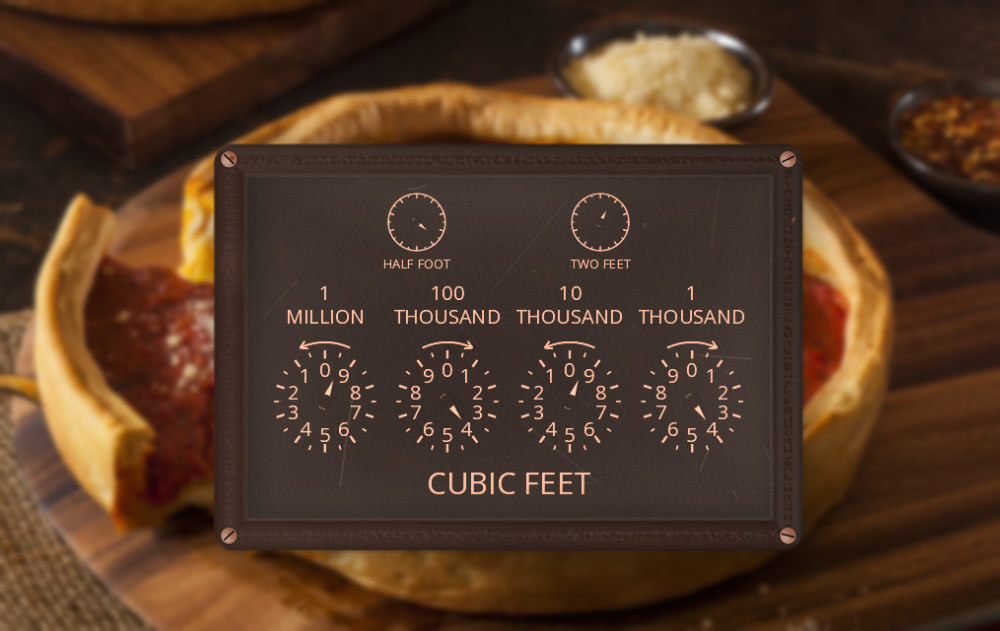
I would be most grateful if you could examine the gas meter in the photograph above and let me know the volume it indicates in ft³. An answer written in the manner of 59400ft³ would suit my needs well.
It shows 939400ft³
